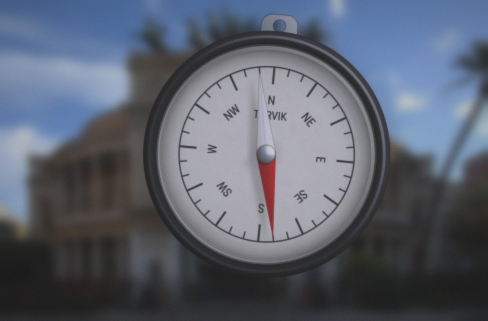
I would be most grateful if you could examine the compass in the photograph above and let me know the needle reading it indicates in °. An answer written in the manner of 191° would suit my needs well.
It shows 170°
